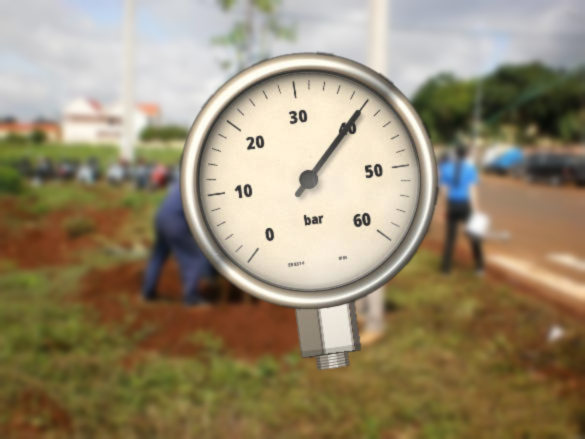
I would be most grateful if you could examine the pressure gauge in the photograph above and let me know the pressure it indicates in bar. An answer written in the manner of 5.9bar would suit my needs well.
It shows 40bar
